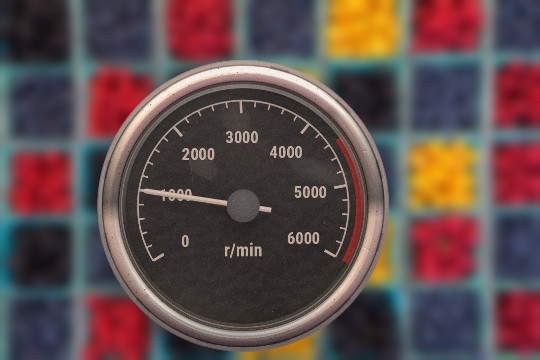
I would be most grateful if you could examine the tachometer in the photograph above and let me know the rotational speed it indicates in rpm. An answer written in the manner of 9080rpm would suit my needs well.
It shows 1000rpm
